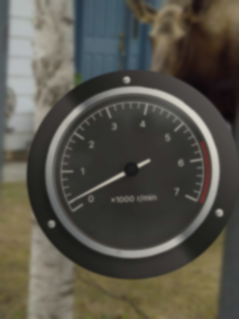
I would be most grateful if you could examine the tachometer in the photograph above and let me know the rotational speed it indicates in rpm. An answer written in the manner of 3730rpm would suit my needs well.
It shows 200rpm
